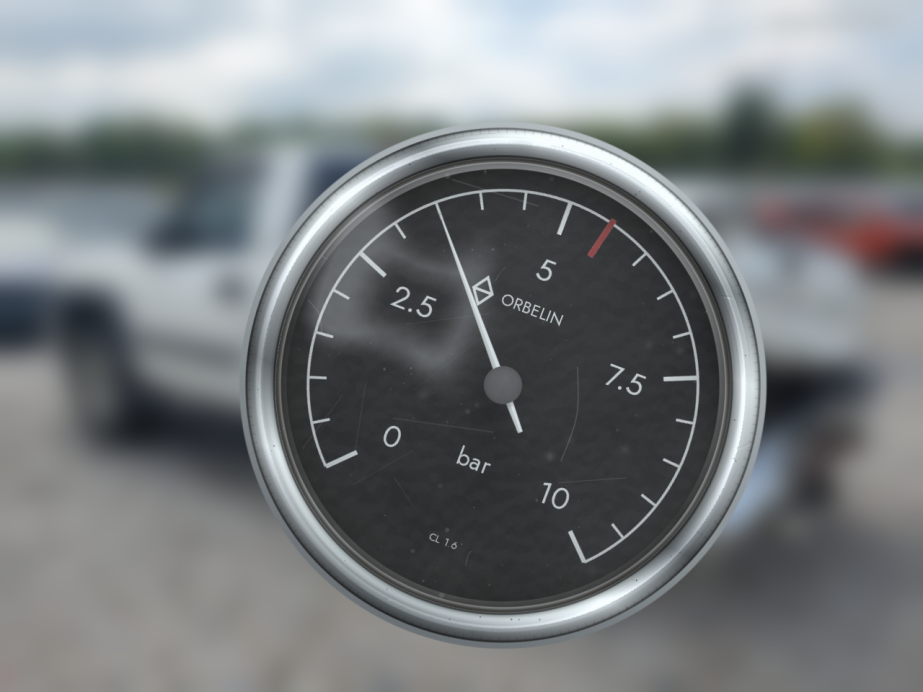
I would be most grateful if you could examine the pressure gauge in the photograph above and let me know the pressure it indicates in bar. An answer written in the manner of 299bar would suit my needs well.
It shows 3.5bar
